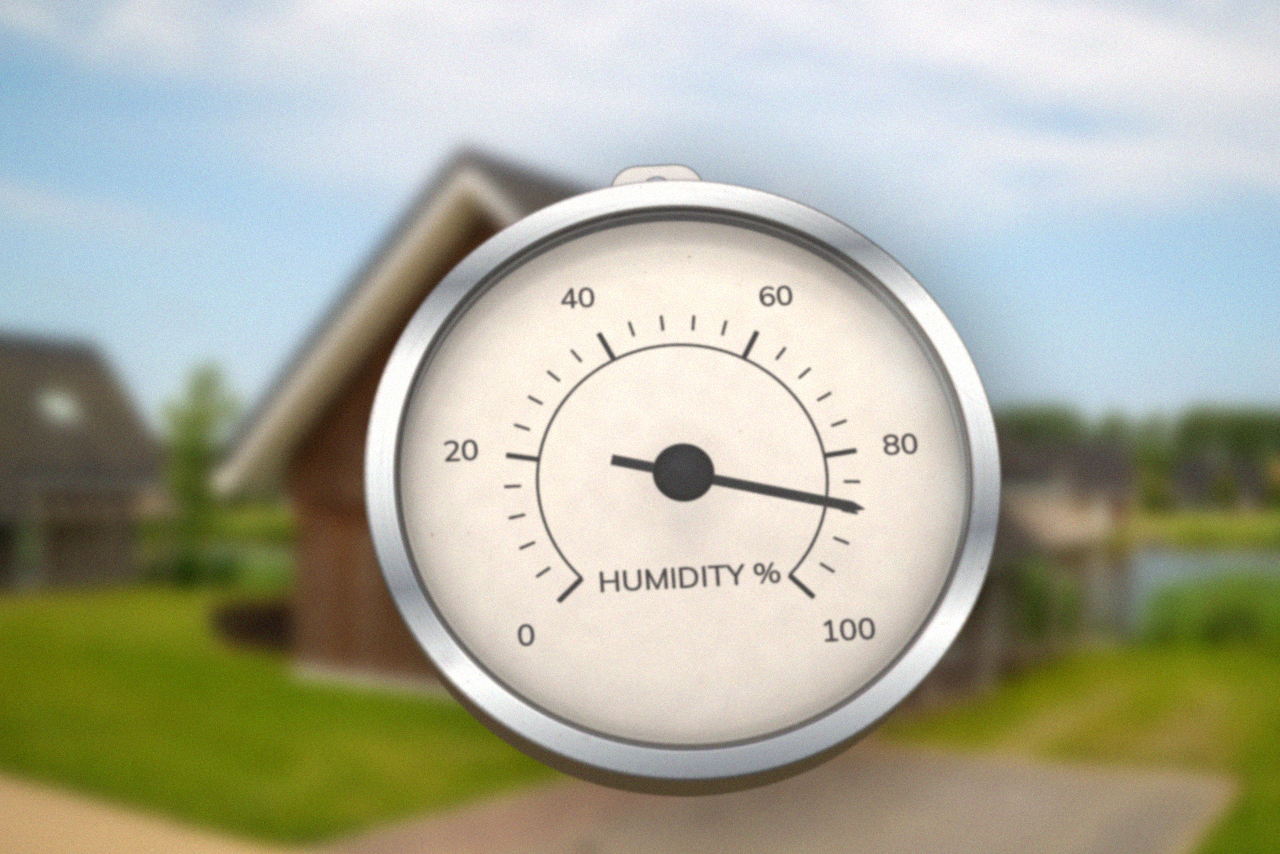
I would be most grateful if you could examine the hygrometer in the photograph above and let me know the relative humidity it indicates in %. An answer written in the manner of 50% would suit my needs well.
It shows 88%
